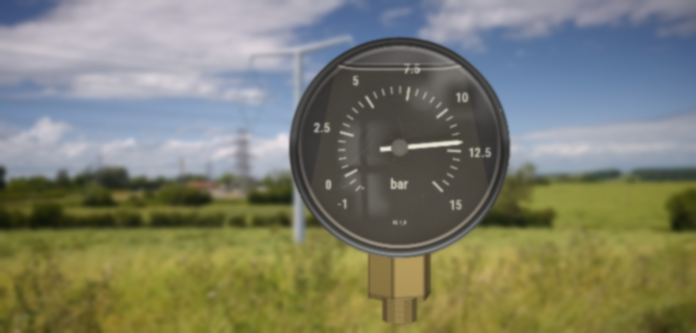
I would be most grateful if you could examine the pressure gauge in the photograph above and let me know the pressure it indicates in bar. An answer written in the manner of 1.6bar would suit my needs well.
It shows 12bar
